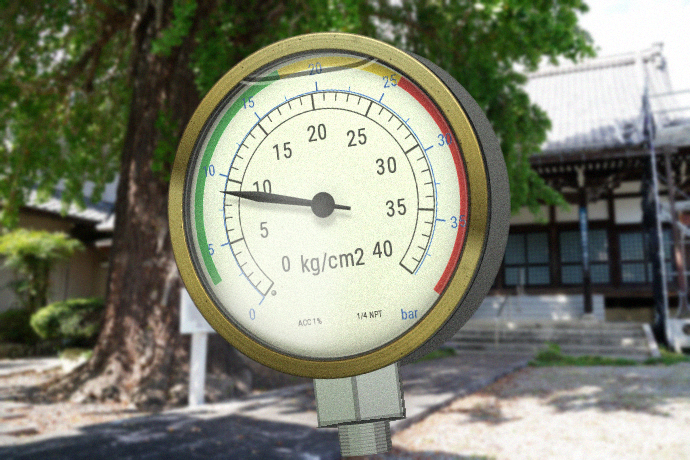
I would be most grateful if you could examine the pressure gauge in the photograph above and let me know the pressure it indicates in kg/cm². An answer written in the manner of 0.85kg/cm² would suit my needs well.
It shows 9kg/cm²
